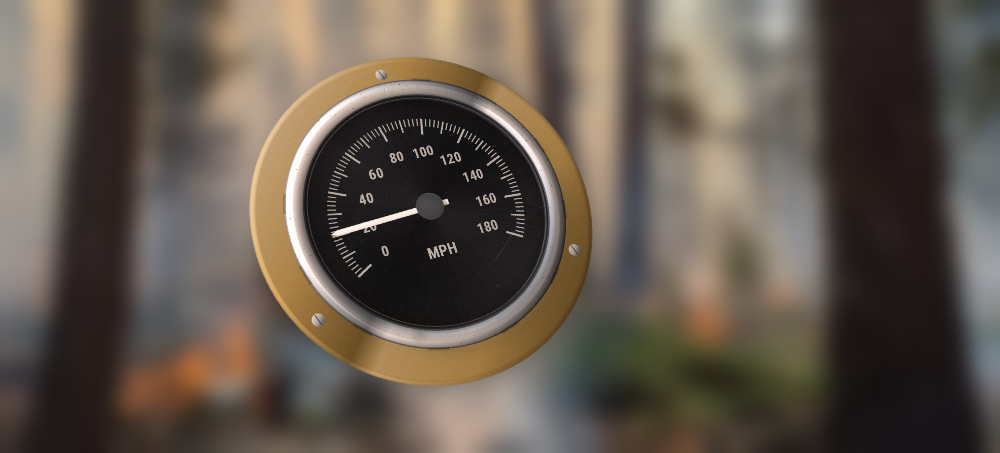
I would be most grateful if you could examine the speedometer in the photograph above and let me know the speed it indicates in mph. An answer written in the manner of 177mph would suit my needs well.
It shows 20mph
